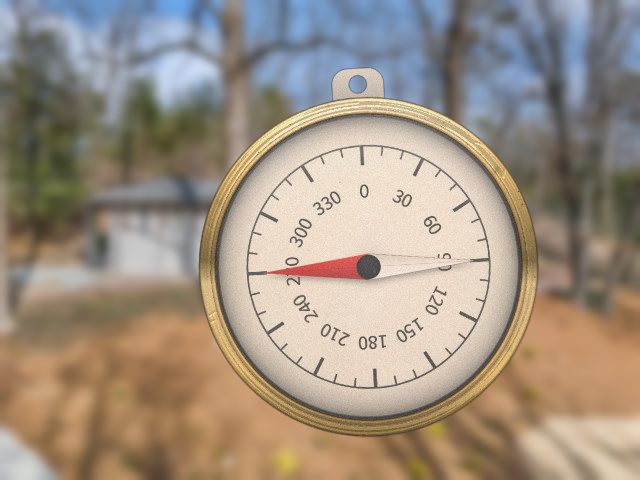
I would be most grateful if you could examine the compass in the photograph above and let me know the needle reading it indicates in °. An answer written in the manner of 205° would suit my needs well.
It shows 270°
